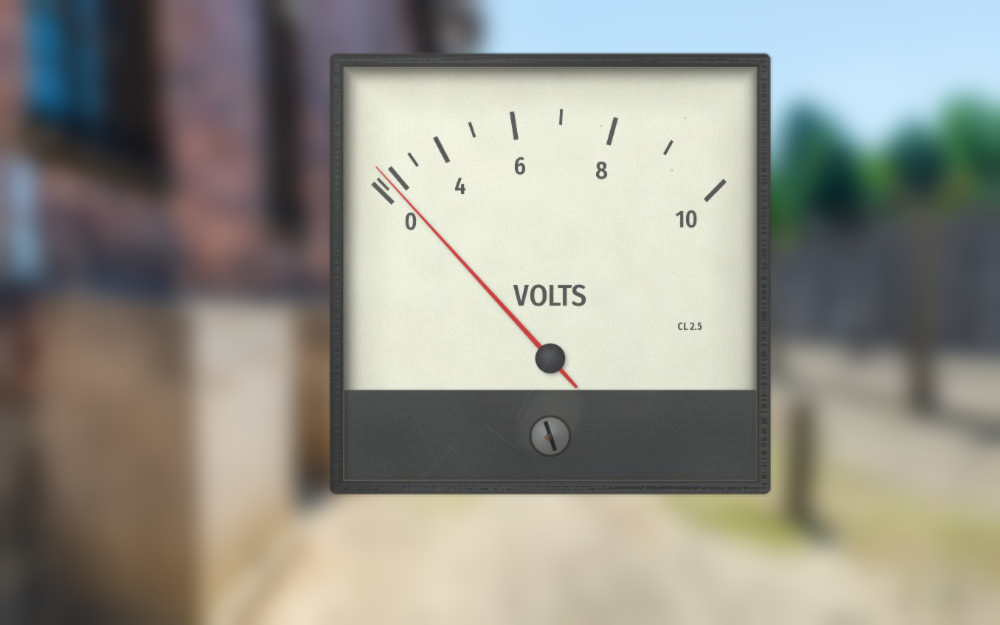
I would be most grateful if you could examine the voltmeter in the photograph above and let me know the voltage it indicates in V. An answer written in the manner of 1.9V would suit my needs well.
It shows 1.5V
